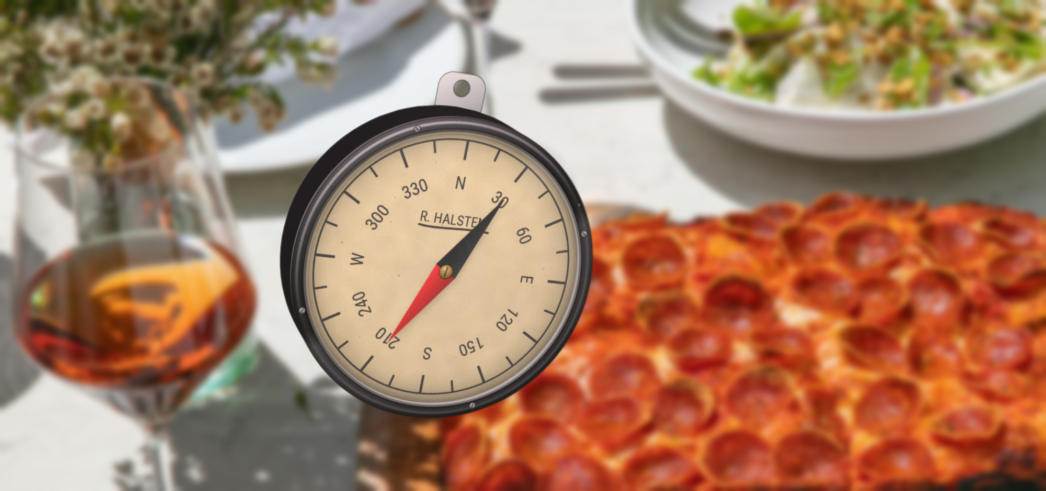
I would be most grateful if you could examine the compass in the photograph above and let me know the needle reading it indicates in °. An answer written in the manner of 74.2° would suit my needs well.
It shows 210°
